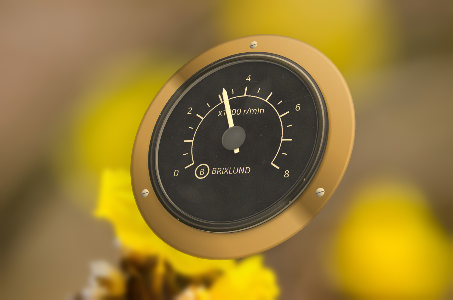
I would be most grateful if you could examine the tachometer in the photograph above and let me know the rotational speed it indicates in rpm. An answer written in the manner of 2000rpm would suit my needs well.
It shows 3250rpm
